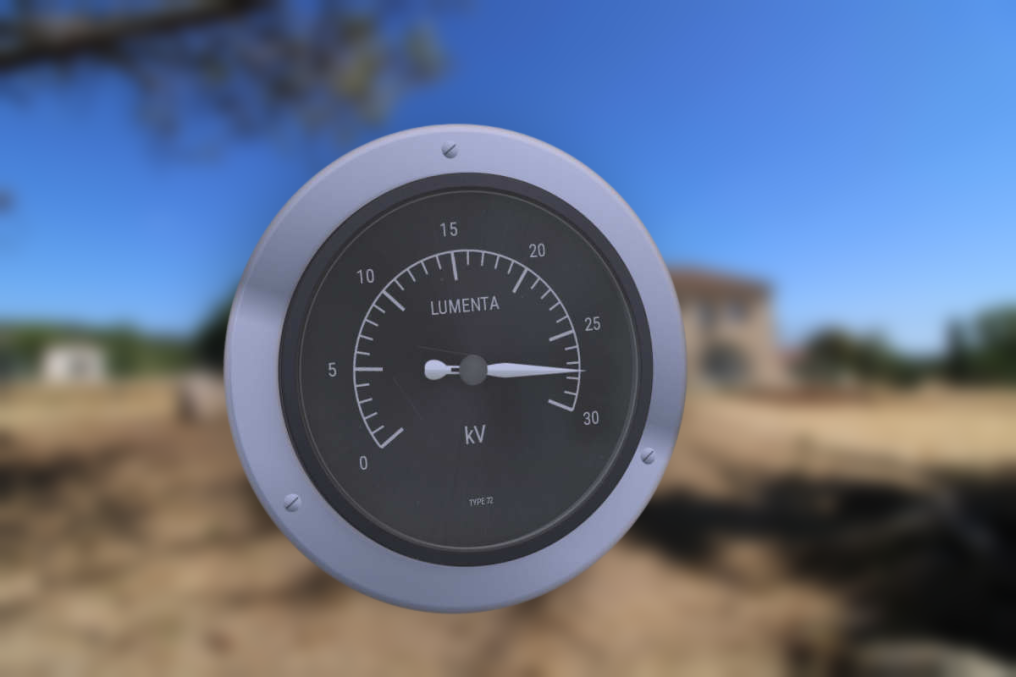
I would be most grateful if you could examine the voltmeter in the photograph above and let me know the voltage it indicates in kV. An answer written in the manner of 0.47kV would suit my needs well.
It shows 27.5kV
